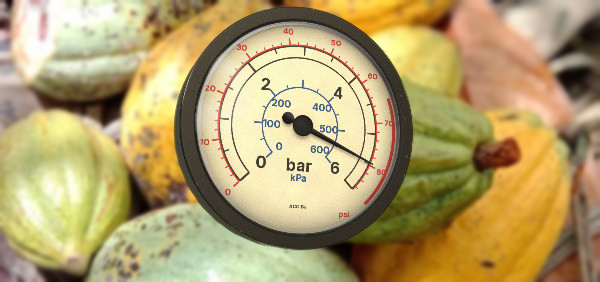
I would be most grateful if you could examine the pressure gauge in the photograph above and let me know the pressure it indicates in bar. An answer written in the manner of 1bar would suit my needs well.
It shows 5.5bar
